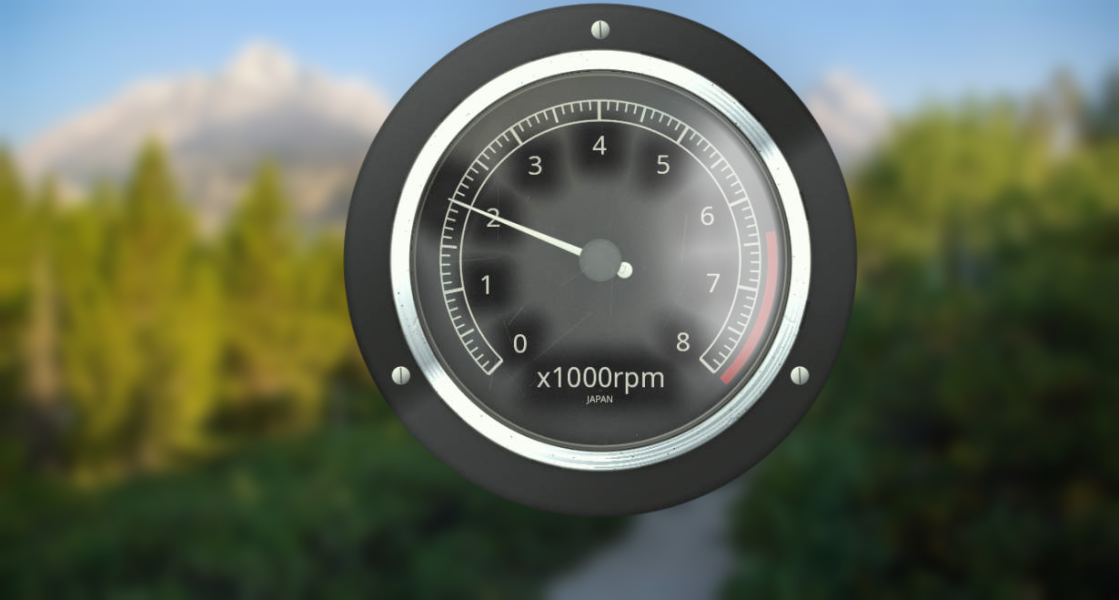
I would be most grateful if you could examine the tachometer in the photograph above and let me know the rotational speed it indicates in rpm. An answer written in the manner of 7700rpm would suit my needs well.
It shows 2000rpm
